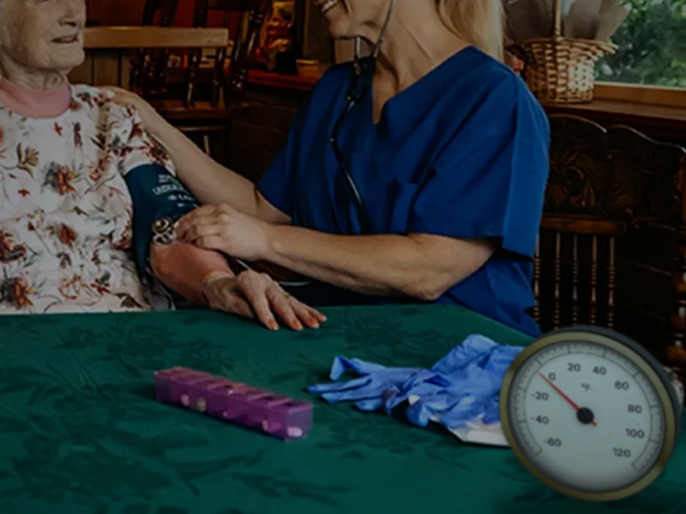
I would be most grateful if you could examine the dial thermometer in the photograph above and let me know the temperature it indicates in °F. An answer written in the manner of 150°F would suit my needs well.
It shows -4°F
